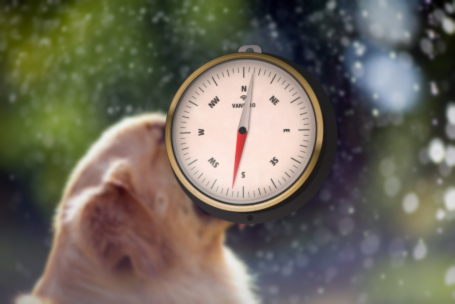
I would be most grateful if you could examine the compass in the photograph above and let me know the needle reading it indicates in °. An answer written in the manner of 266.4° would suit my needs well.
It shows 190°
